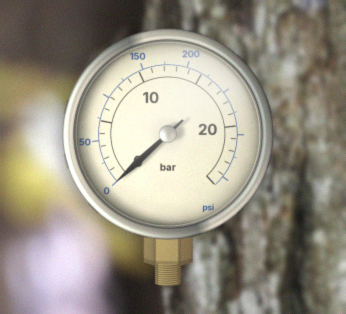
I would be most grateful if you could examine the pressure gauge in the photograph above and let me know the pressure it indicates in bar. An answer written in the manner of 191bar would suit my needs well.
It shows 0bar
